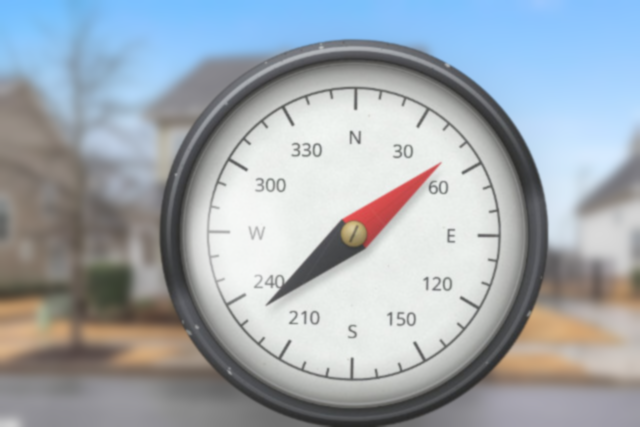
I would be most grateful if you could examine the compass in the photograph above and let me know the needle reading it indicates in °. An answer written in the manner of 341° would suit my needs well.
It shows 50°
